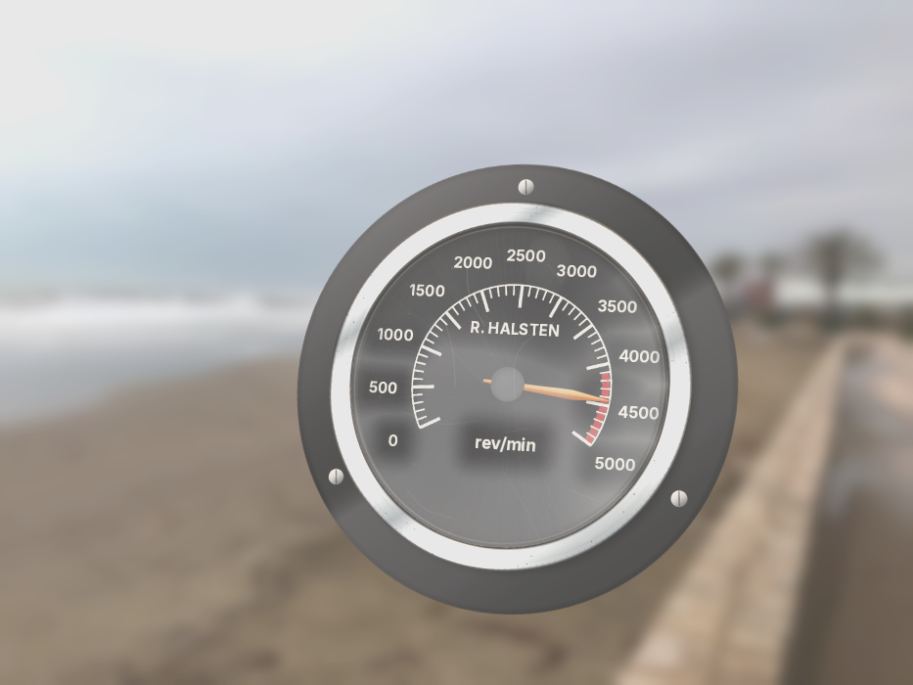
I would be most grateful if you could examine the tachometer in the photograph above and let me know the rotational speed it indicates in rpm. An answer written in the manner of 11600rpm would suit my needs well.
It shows 4450rpm
